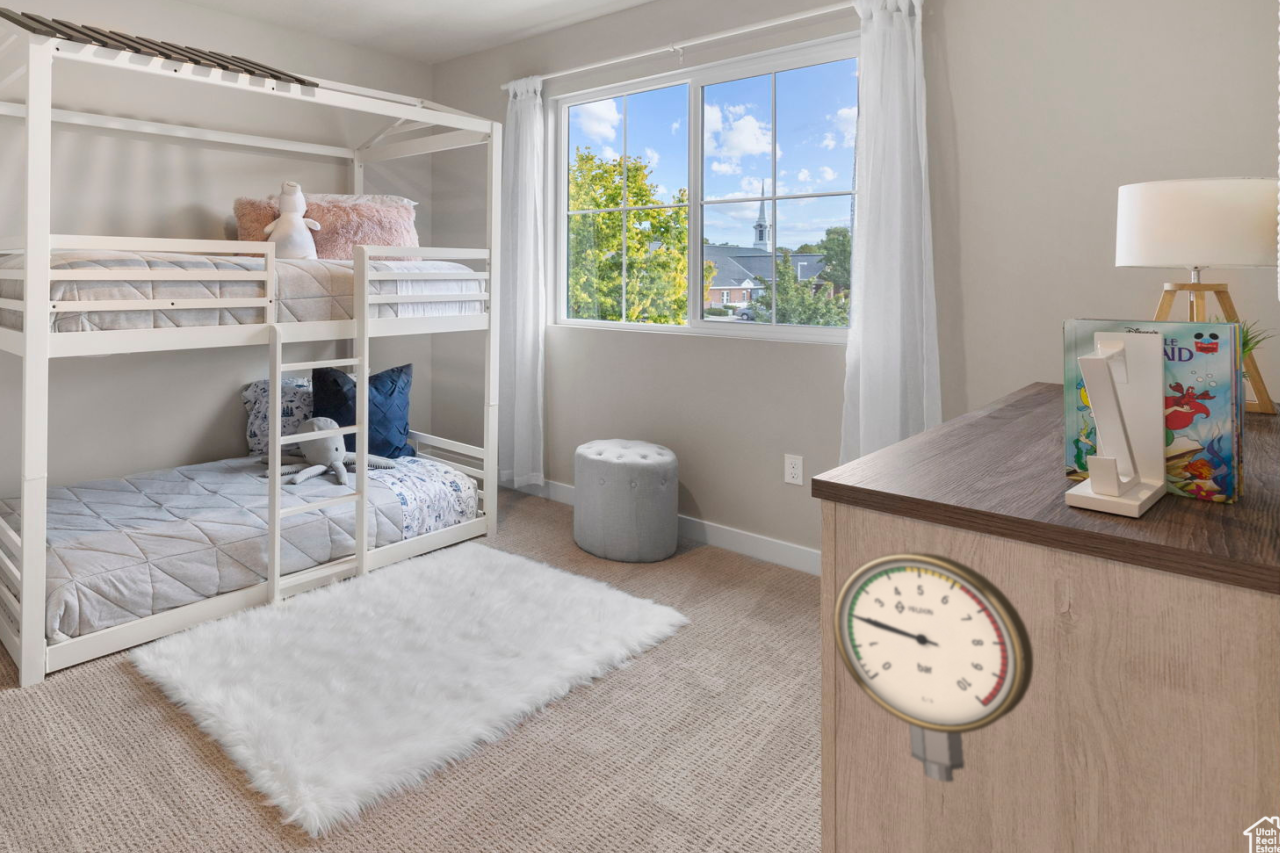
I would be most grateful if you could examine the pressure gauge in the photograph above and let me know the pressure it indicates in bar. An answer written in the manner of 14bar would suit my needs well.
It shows 2bar
